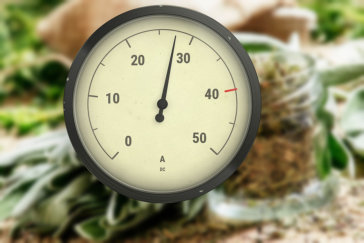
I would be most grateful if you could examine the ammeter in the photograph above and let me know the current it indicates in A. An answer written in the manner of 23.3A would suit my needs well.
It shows 27.5A
